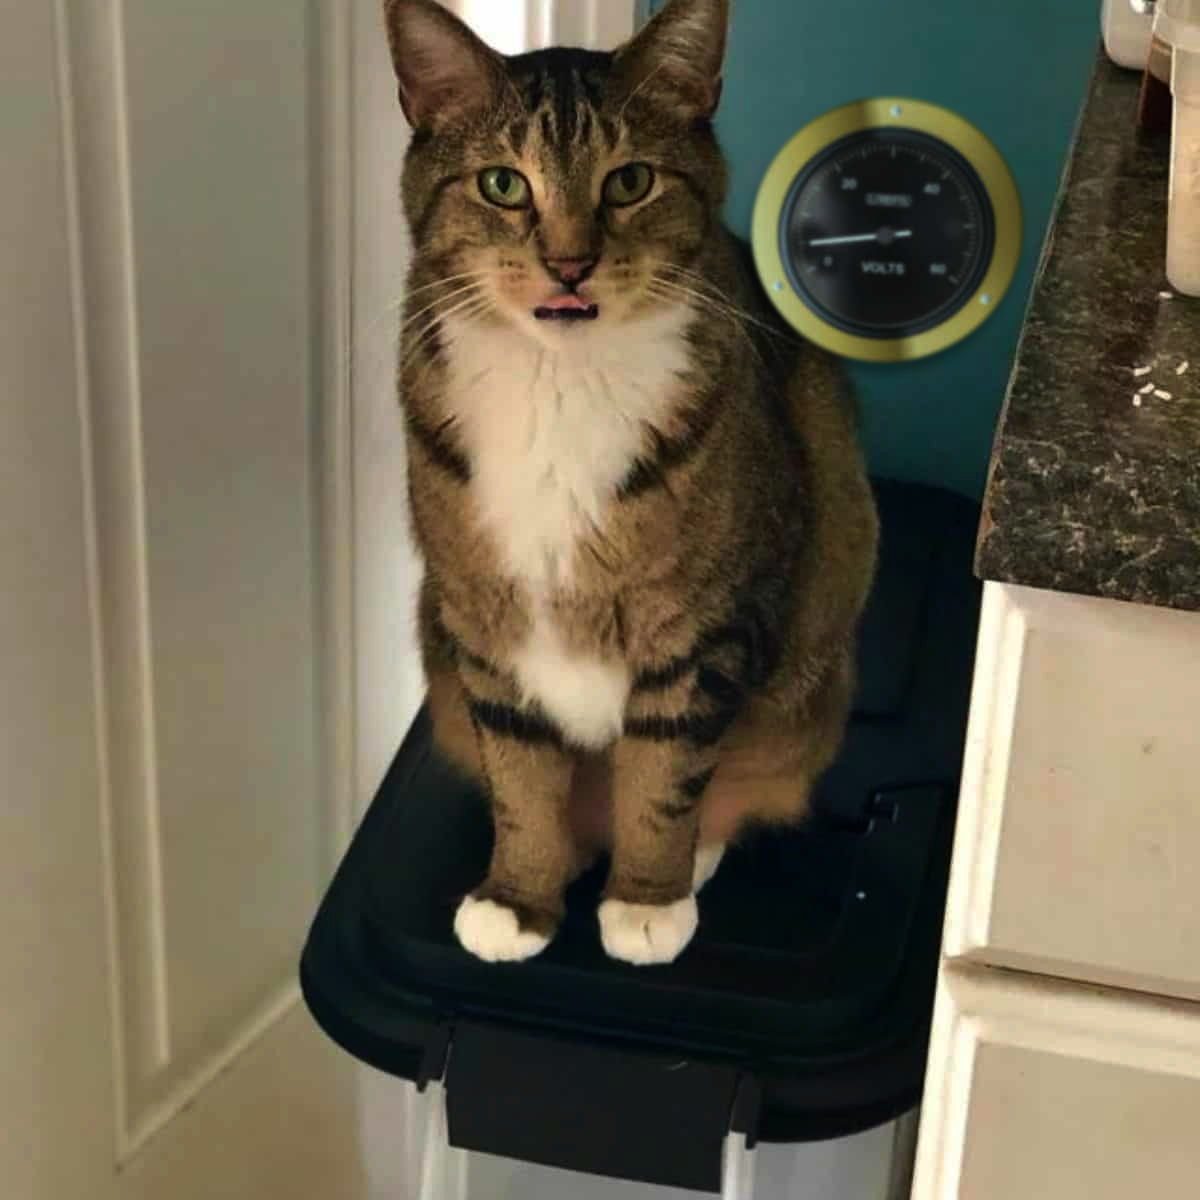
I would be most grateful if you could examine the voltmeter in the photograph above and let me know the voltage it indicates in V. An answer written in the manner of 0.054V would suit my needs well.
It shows 5V
